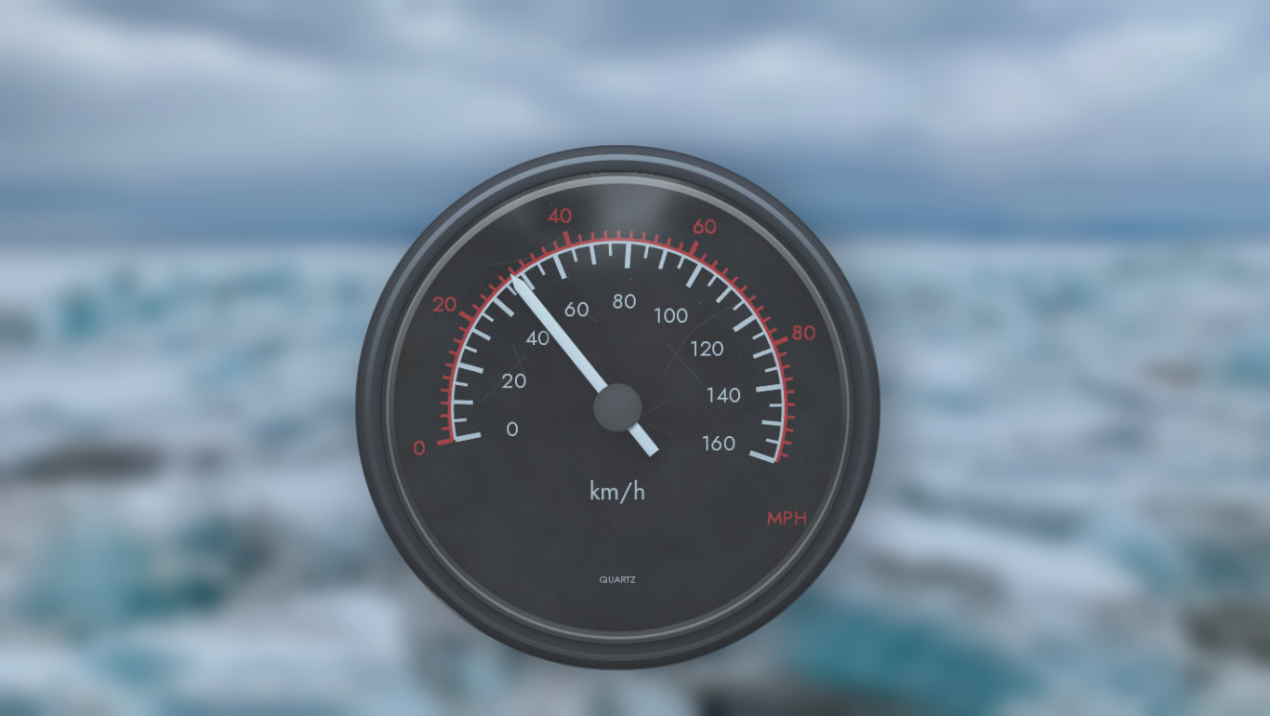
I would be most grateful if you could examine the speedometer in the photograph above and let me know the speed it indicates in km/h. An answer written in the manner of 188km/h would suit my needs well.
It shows 47.5km/h
